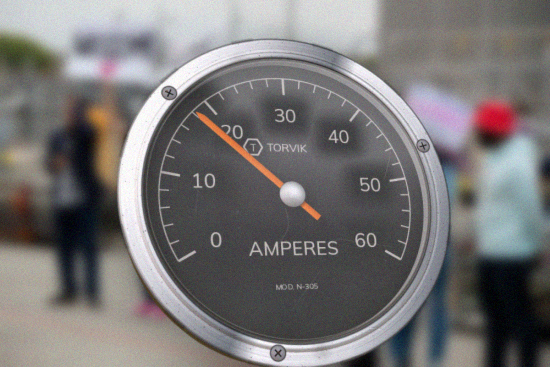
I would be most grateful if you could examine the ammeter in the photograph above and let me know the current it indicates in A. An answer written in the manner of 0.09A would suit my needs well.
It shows 18A
